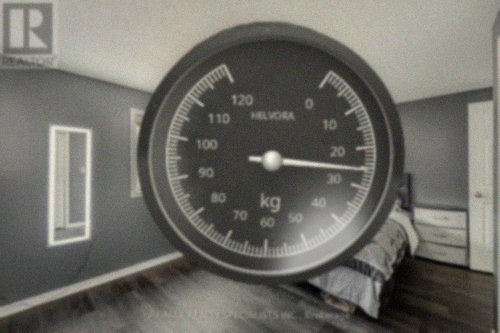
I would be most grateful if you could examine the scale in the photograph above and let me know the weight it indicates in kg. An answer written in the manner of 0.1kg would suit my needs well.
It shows 25kg
